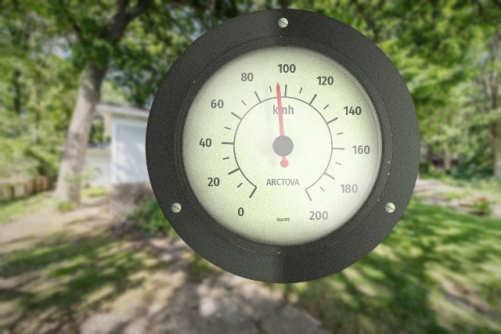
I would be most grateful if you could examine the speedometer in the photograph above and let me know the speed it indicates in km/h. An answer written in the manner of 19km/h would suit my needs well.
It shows 95km/h
